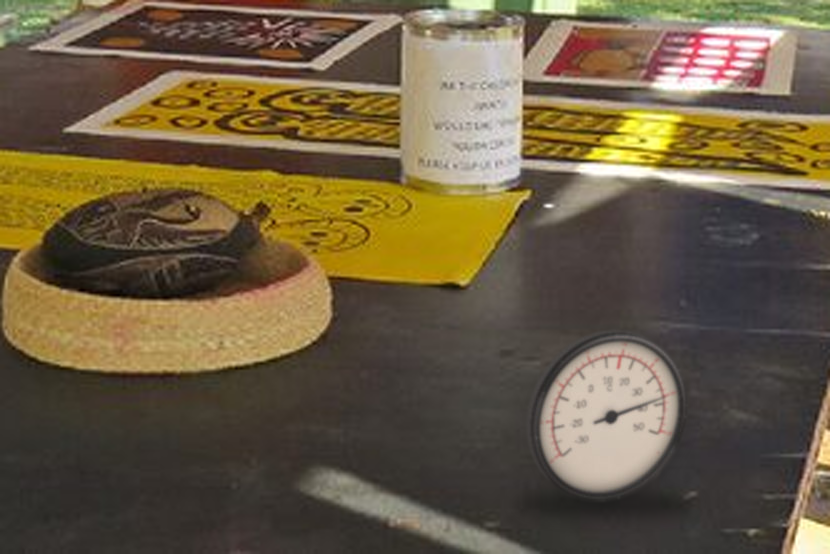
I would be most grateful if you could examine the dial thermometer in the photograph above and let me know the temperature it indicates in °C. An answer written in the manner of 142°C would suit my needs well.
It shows 37.5°C
